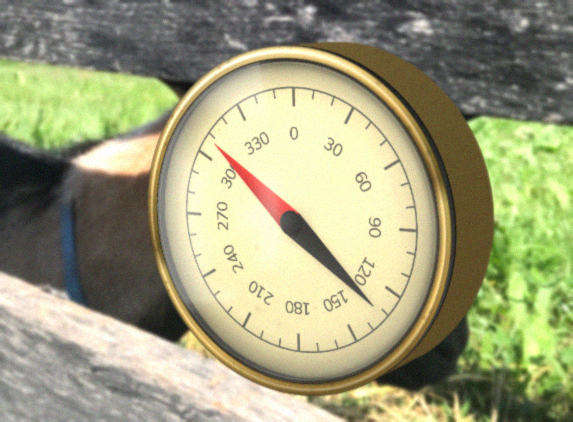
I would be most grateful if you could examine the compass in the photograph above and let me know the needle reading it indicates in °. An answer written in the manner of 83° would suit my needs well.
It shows 310°
